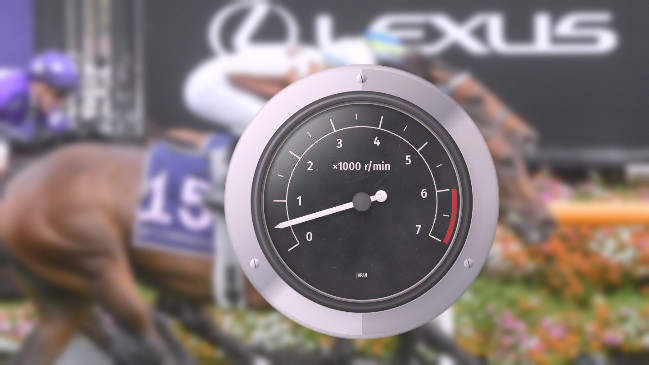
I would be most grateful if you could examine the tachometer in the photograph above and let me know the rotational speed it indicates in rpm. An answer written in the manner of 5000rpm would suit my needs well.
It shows 500rpm
